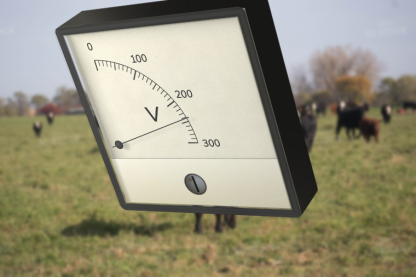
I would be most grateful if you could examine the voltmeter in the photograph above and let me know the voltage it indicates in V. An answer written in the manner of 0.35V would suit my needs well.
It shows 240V
